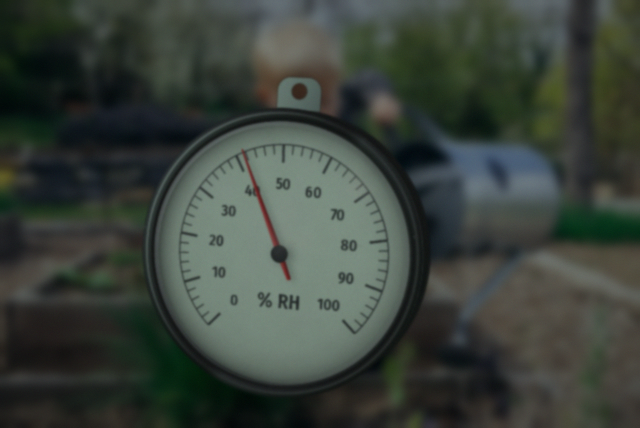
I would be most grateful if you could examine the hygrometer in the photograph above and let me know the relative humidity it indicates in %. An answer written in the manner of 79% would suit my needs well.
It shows 42%
